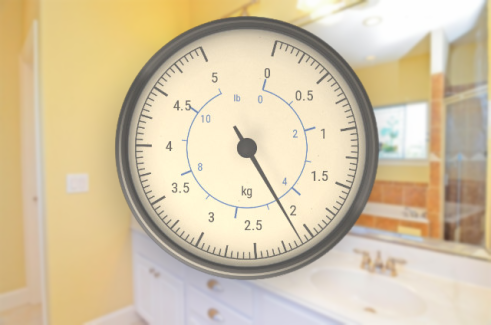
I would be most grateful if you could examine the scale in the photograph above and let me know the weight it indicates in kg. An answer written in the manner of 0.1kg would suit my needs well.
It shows 2.1kg
